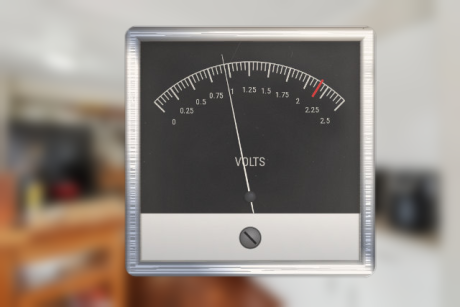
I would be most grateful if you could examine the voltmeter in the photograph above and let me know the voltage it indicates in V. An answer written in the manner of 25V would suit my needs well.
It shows 0.95V
